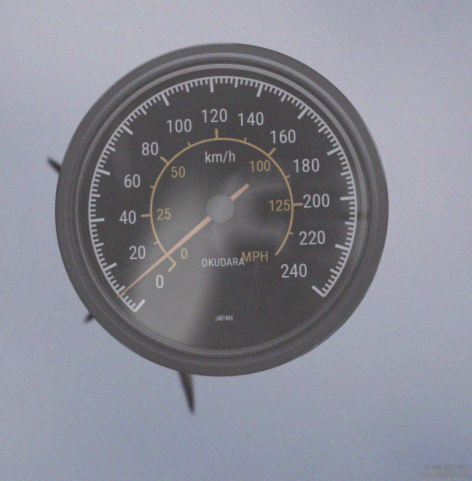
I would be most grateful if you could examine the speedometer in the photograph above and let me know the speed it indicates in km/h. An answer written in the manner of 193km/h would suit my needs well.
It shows 8km/h
